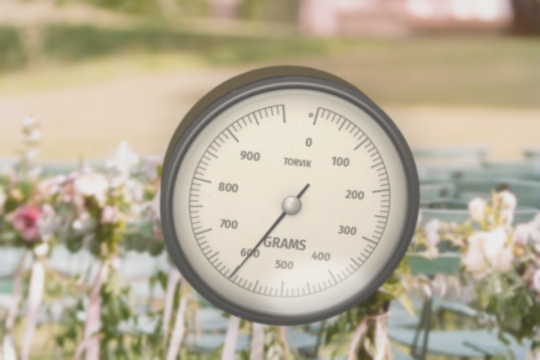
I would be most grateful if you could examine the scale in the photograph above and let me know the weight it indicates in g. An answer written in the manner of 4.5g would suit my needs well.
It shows 600g
